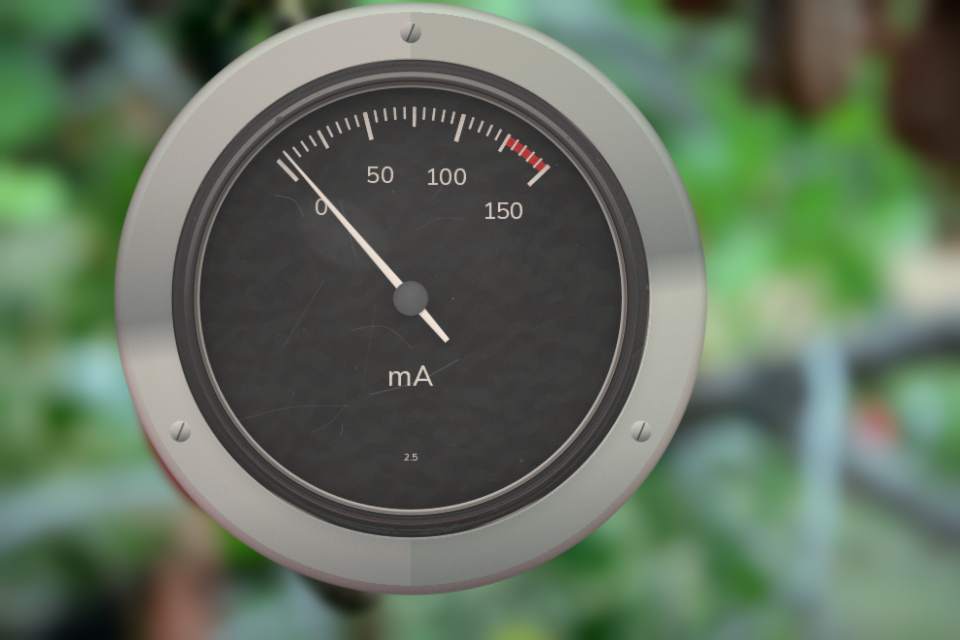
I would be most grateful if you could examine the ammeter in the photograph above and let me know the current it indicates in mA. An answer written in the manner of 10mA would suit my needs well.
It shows 5mA
